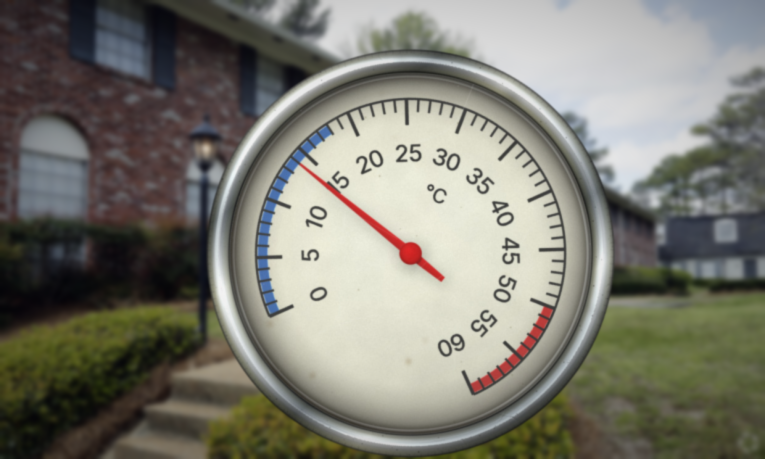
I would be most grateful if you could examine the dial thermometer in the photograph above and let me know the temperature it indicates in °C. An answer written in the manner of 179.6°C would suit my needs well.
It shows 14°C
